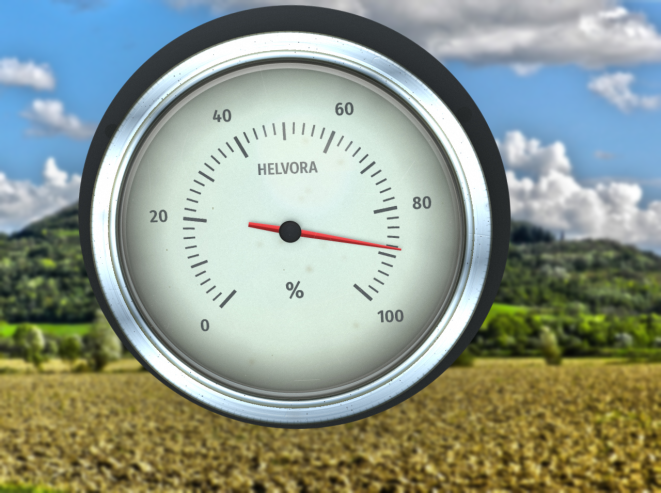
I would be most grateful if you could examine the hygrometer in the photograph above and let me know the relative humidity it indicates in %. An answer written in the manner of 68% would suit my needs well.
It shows 88%
